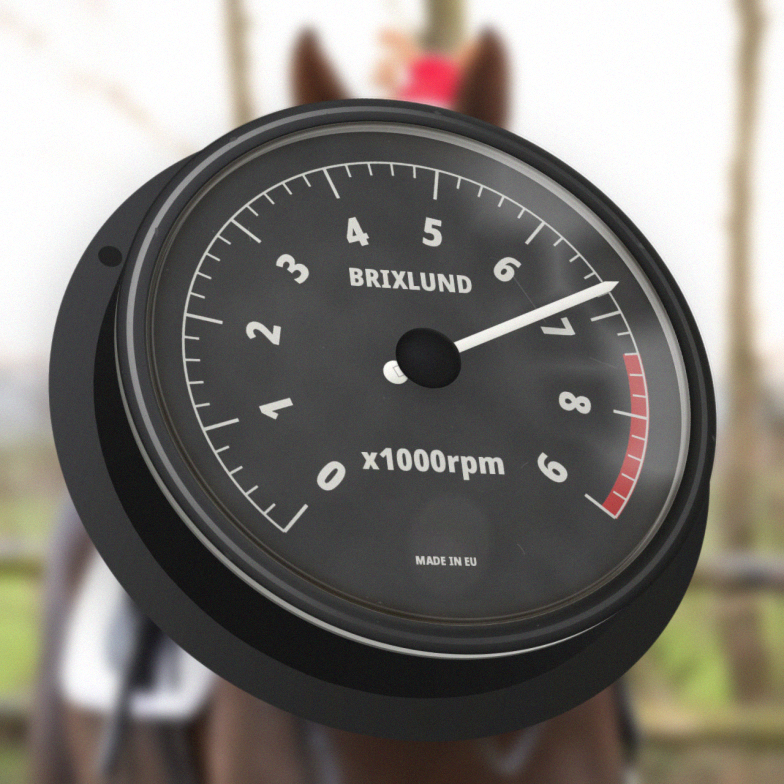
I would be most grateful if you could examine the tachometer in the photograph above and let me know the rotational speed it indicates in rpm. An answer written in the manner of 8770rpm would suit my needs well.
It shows 6800rpm
